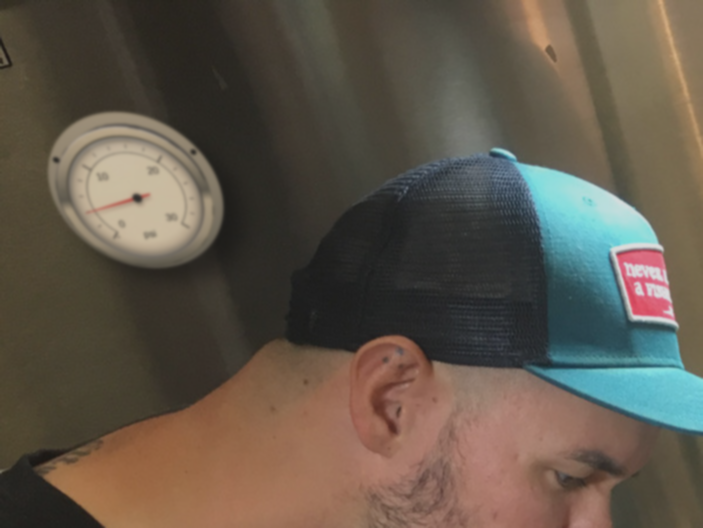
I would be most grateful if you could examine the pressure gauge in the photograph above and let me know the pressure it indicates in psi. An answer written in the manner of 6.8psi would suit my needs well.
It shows 4psi
